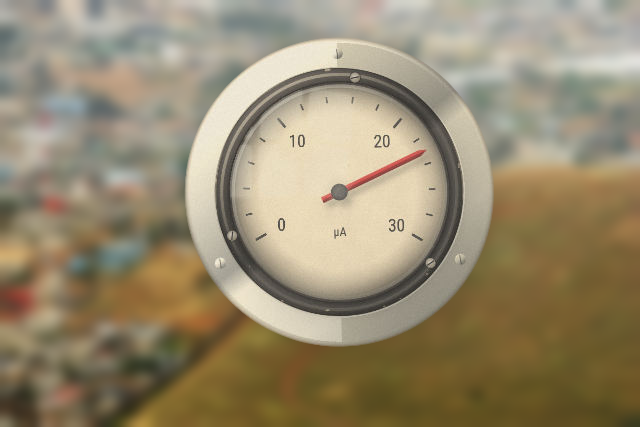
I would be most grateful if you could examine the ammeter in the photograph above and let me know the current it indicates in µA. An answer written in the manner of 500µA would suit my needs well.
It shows 23µA
